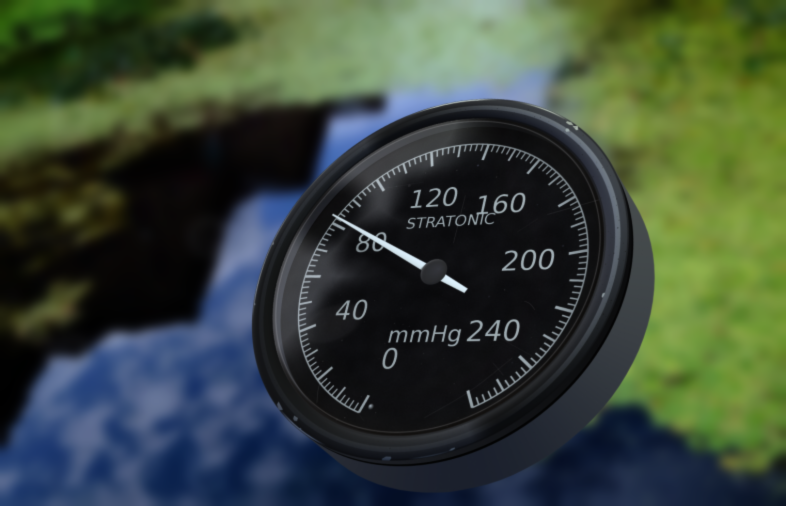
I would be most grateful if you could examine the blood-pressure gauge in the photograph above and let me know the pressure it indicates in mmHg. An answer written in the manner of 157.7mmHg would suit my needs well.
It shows 82mmHg
